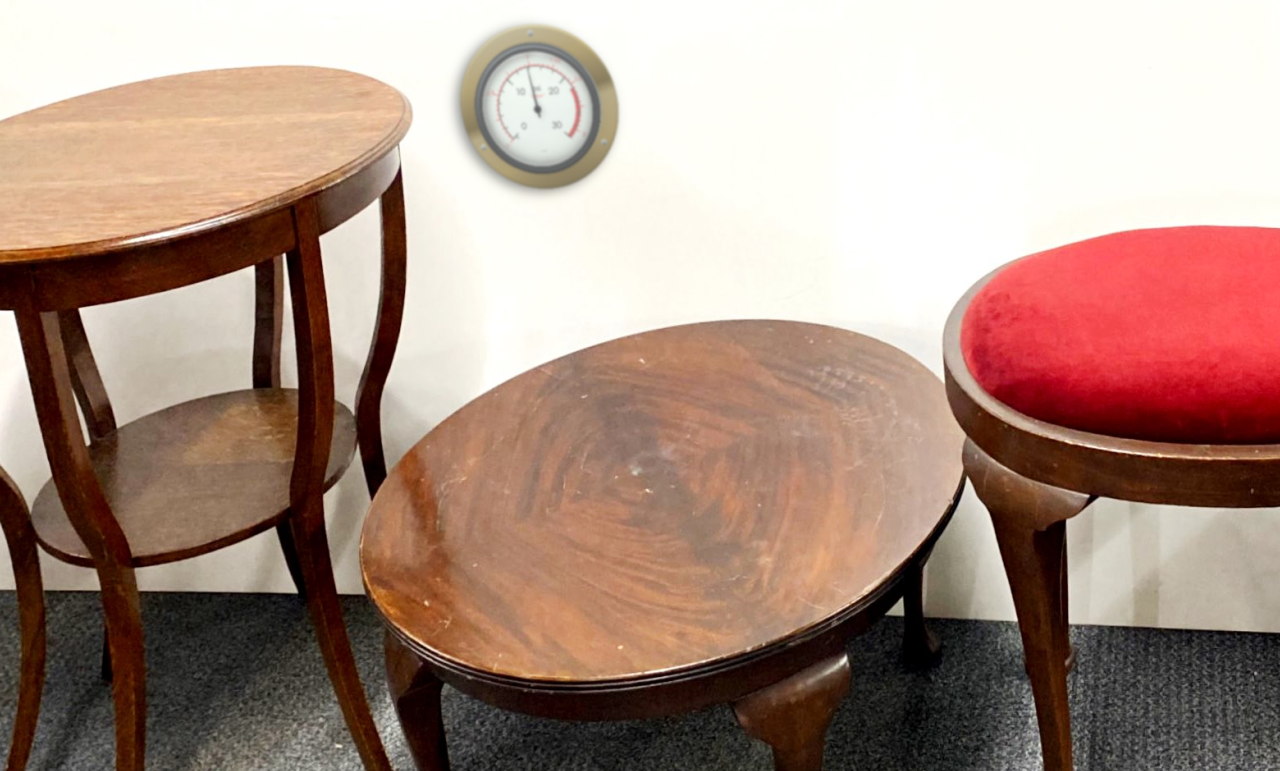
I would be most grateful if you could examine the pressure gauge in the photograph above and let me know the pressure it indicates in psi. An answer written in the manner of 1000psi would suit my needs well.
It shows 14psi
